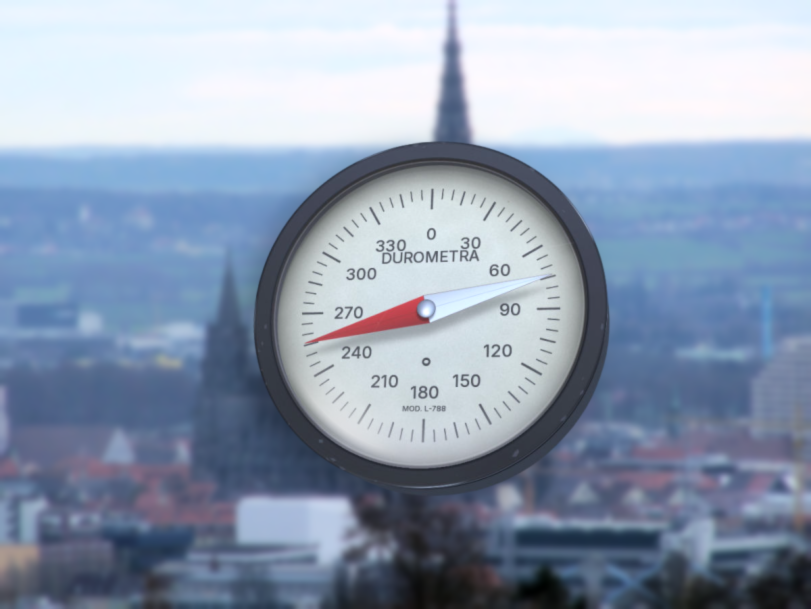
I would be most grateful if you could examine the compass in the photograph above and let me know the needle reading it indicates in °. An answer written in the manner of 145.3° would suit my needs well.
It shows 255°
